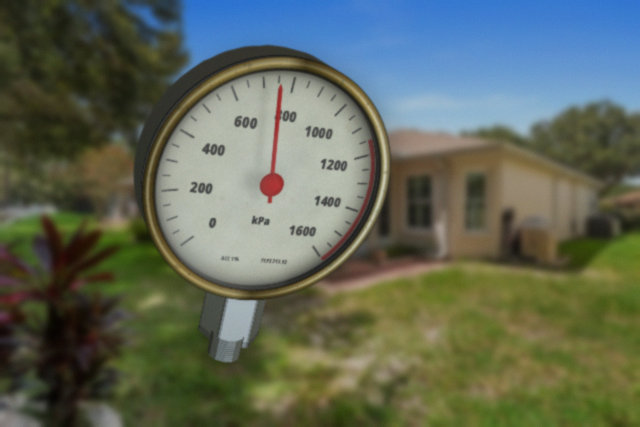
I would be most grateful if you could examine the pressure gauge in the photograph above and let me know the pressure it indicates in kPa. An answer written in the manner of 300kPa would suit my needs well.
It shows 750kPa
